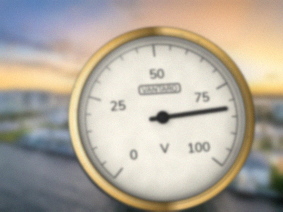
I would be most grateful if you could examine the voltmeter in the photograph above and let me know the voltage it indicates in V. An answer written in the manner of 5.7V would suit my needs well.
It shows 82.5V
